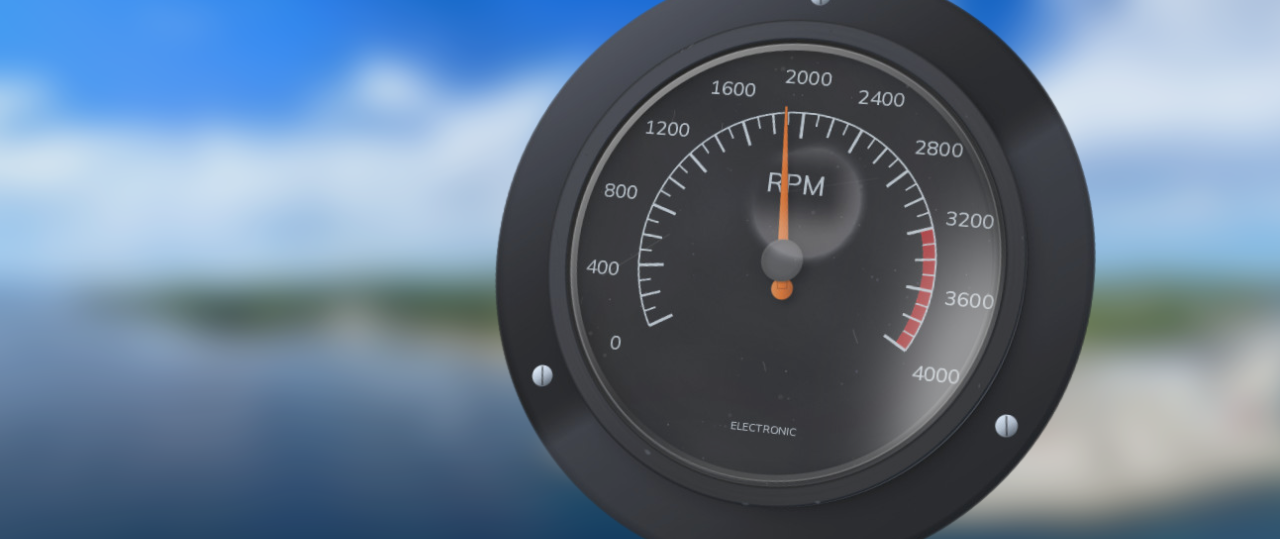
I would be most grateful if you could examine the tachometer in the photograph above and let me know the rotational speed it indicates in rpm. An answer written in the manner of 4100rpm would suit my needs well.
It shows 1900rpm
